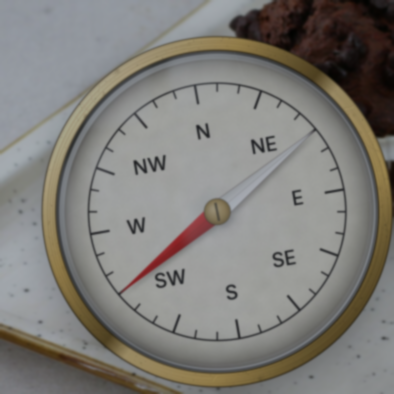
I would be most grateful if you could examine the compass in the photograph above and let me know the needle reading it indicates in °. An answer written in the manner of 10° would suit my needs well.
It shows 240°
